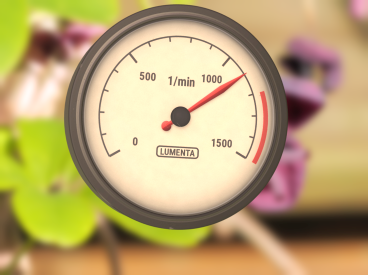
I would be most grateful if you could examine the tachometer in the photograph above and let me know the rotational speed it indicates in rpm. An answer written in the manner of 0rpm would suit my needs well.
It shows 1100rpm
